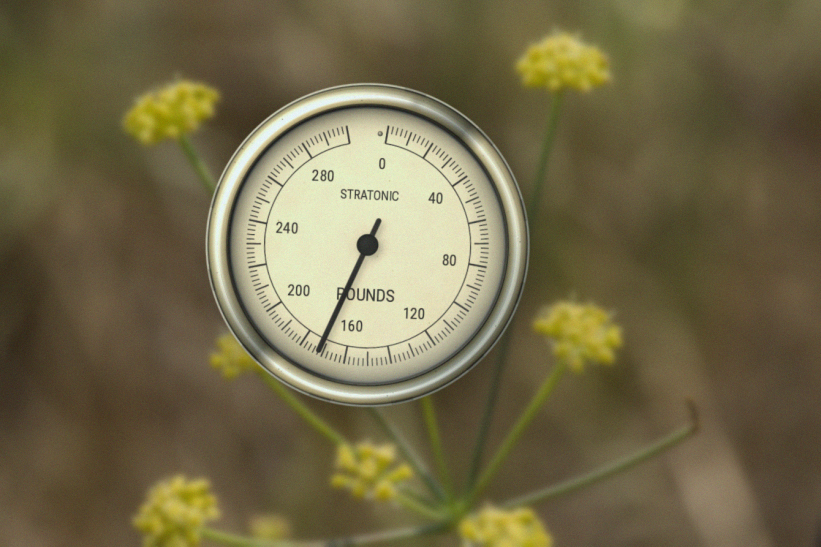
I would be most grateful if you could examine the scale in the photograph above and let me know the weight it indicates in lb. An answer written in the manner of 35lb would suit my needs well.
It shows 172lb
